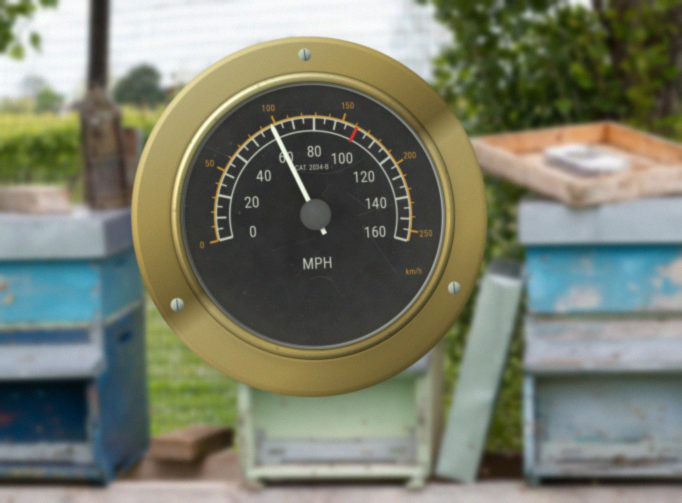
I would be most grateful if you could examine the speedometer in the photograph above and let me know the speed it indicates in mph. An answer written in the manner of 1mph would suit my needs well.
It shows 60mph
